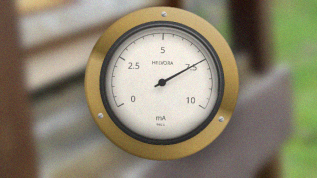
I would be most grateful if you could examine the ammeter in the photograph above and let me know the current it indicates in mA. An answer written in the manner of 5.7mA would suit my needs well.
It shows 7.5mA
